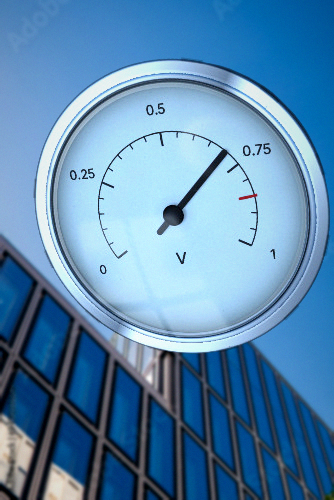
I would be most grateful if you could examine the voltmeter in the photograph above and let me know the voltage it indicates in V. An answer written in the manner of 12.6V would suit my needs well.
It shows 0.7V
